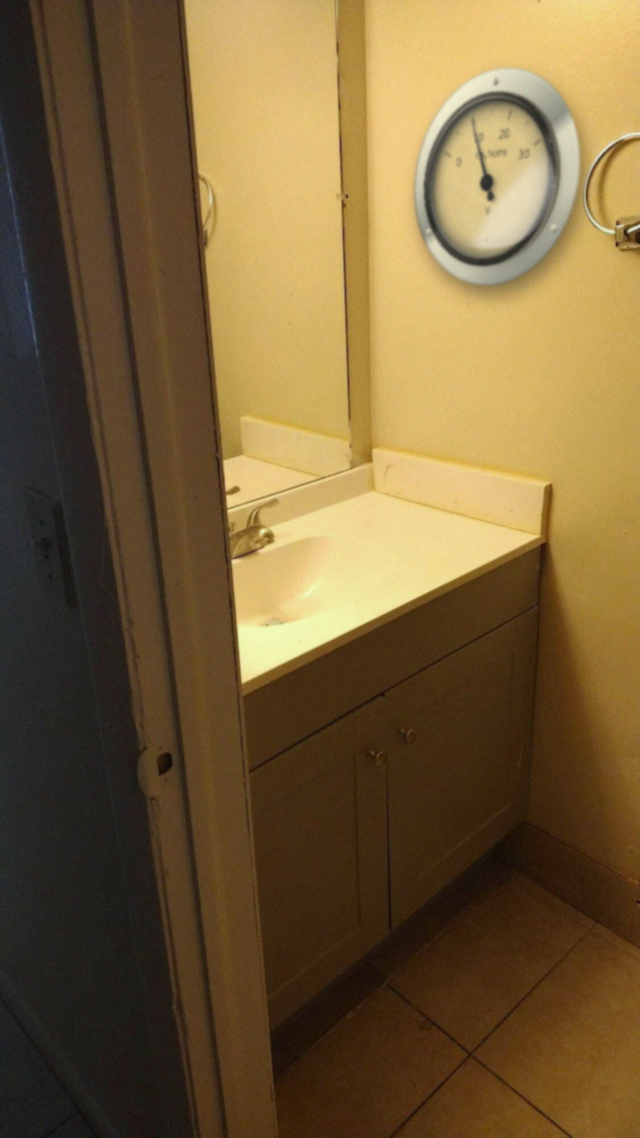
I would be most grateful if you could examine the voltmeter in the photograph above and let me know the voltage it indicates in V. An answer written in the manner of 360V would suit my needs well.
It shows 10V
